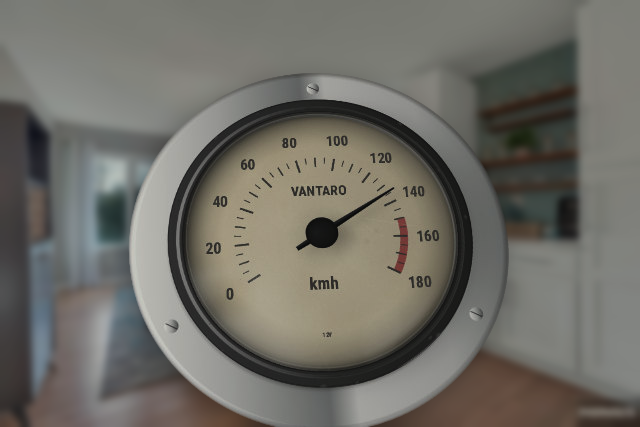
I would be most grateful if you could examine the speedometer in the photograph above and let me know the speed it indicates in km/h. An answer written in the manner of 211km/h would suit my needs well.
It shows 135km/h
